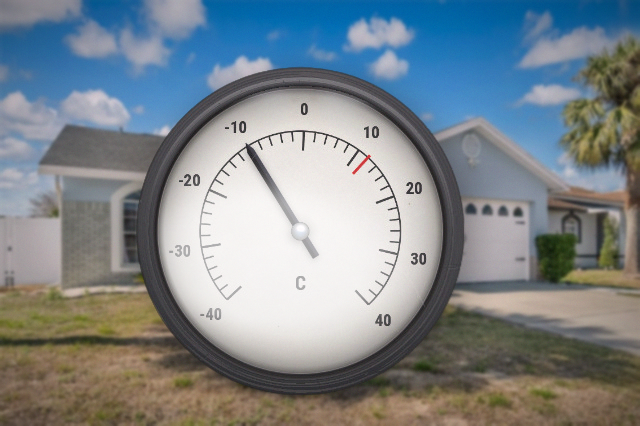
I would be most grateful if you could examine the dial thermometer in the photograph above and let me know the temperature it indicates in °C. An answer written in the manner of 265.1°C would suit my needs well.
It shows -10°C
